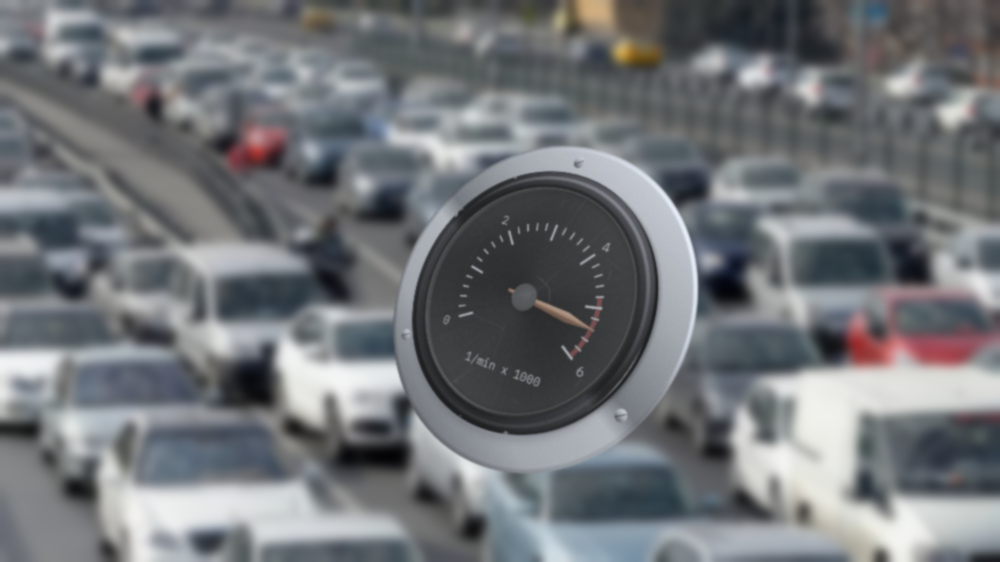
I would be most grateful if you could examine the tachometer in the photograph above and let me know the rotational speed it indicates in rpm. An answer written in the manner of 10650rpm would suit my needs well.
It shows 5400rpm
